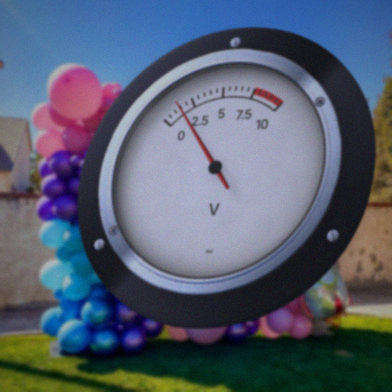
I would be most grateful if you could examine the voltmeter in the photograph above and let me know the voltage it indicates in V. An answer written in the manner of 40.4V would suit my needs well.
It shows 1.5V
